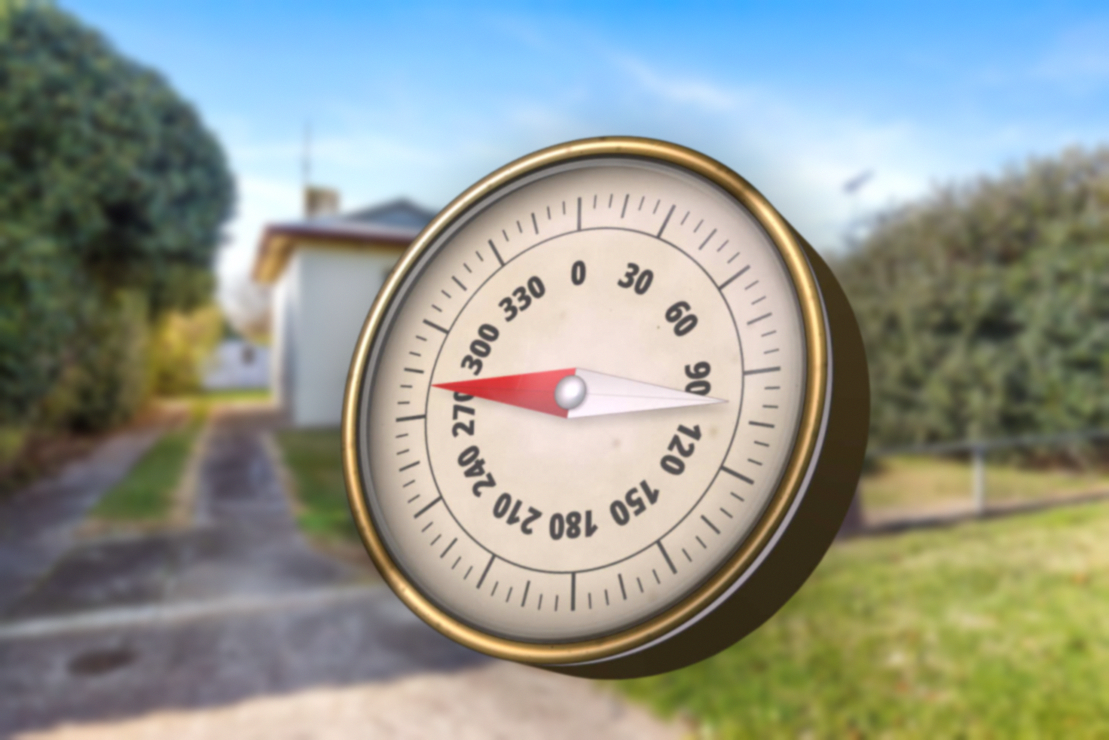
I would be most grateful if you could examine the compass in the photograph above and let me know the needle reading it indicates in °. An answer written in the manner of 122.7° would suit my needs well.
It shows 280°
